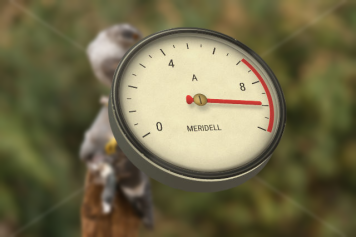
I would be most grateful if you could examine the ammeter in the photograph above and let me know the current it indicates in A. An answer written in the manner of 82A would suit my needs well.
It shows 9A
